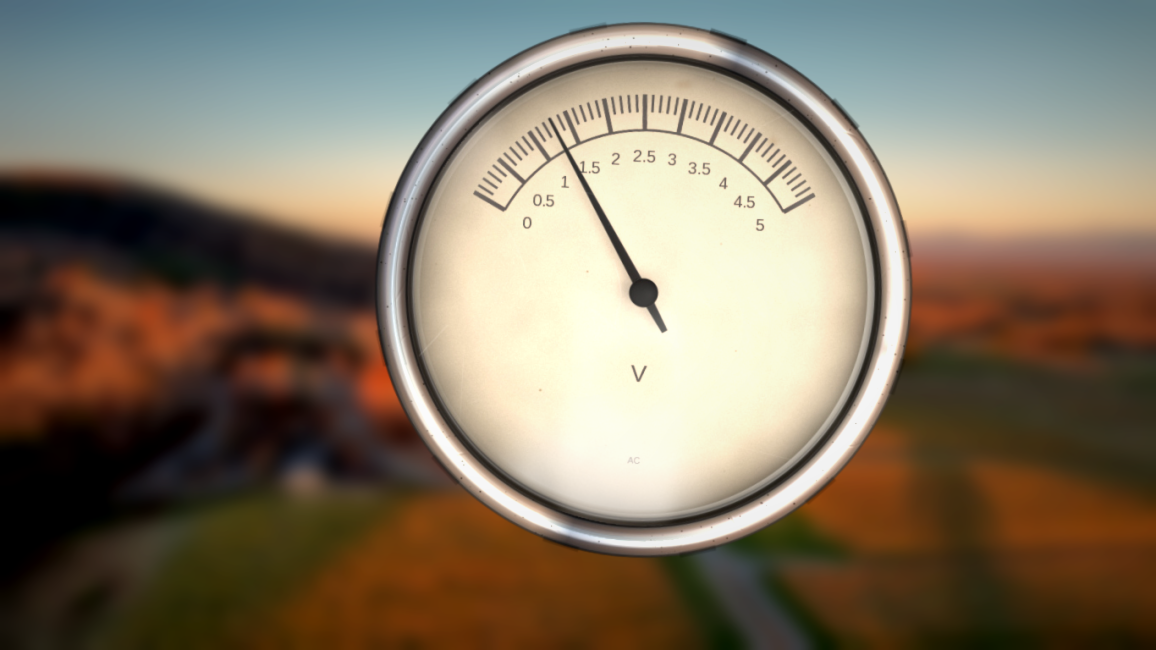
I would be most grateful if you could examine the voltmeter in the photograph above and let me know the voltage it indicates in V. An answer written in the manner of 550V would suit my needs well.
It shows 1.3V
